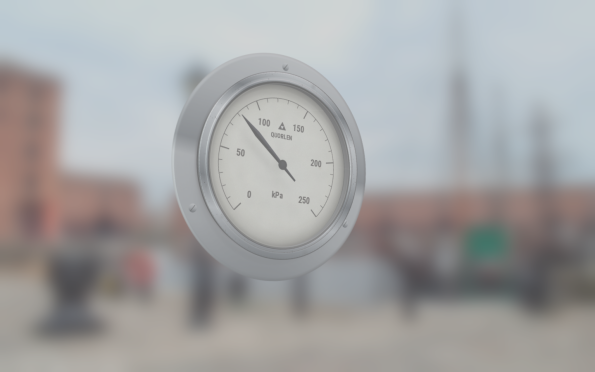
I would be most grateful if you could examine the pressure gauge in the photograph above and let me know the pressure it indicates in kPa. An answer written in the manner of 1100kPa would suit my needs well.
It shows 80kPa
